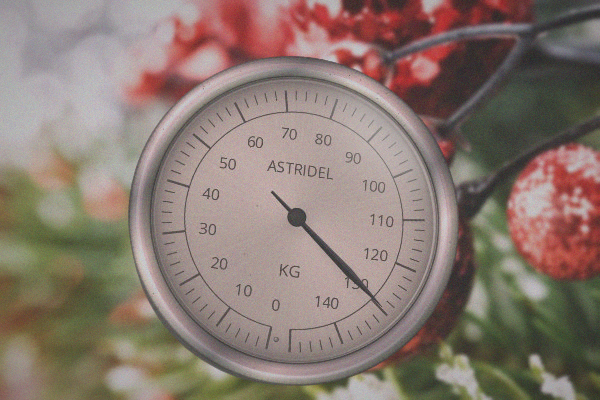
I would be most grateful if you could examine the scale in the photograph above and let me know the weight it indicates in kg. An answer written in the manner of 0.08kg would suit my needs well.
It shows 130kg
